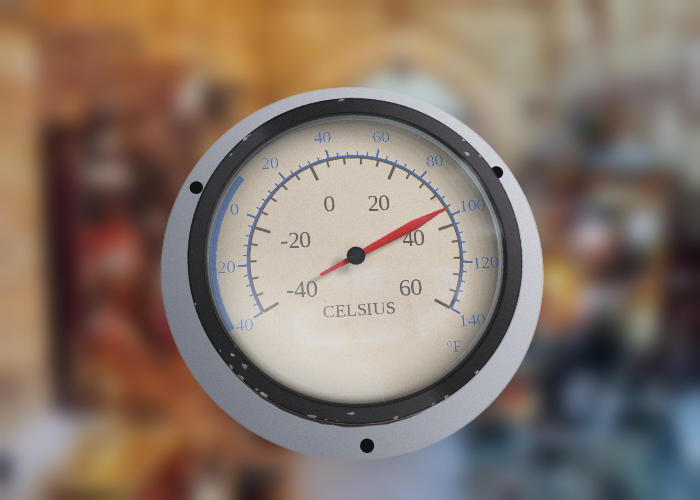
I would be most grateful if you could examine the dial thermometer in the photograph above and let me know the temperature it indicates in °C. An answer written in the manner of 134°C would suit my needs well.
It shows 36°C
